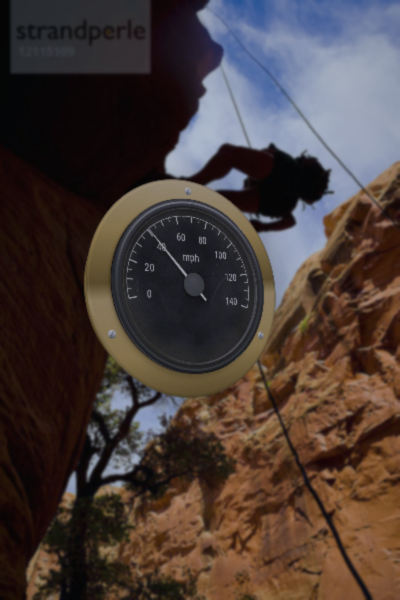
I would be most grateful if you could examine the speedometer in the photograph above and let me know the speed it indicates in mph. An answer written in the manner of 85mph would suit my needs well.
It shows 40mph
